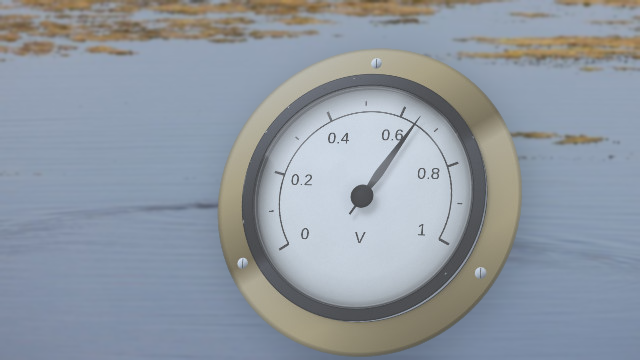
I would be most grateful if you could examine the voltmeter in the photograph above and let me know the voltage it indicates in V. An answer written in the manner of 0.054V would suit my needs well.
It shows 0.65V
